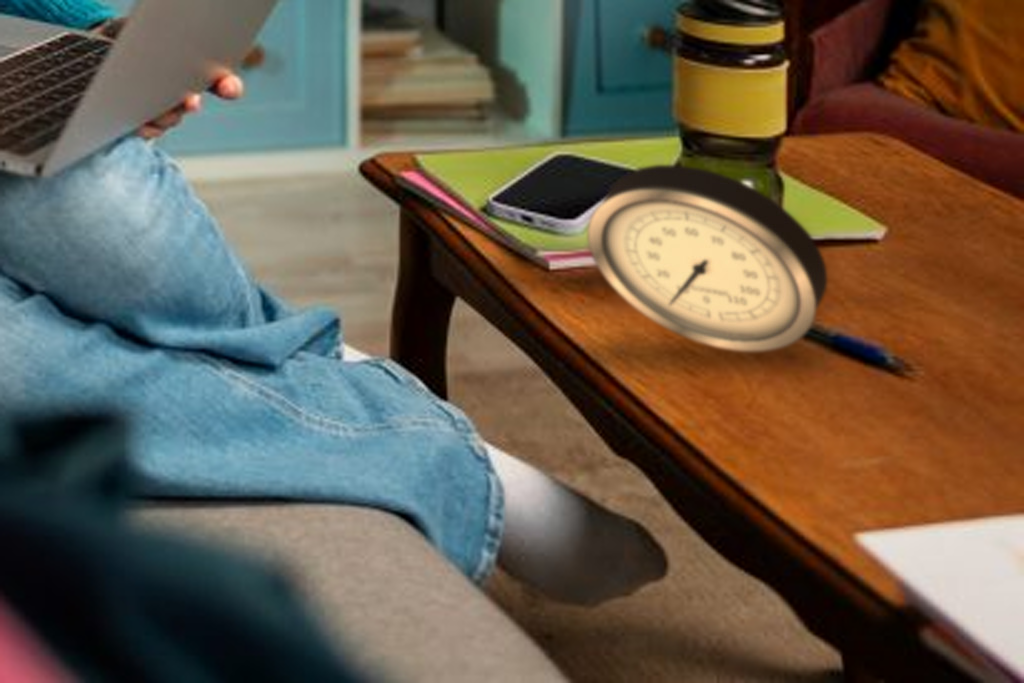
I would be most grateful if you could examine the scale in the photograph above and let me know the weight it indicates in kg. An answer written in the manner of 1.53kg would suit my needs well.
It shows 10kg
